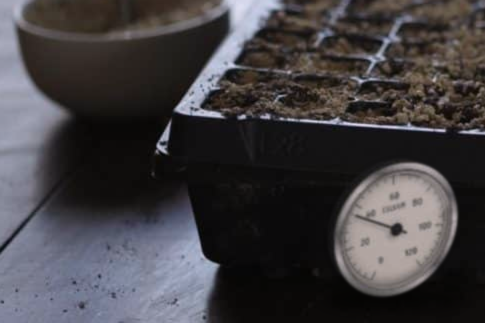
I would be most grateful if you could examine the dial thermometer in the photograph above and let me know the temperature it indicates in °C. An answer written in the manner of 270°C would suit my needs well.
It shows 36°C
